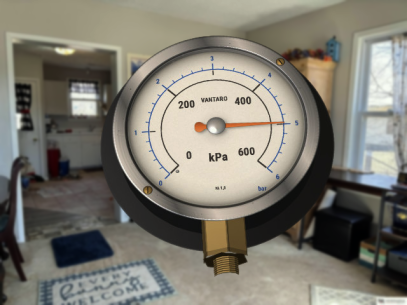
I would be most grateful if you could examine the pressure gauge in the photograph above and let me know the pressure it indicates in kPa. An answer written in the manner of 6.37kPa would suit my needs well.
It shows 500kPa
